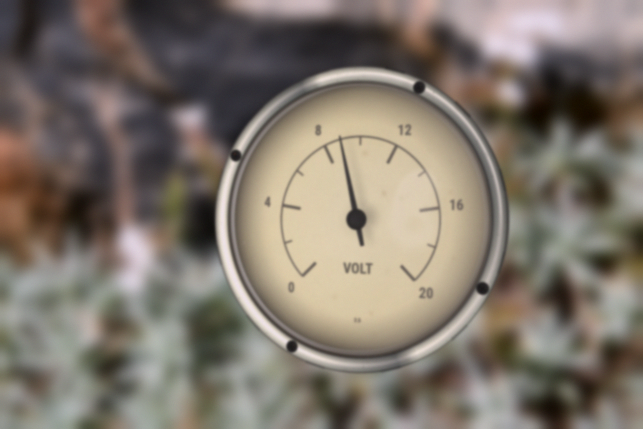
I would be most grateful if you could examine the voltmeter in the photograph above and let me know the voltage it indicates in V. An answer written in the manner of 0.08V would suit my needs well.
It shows 9V
